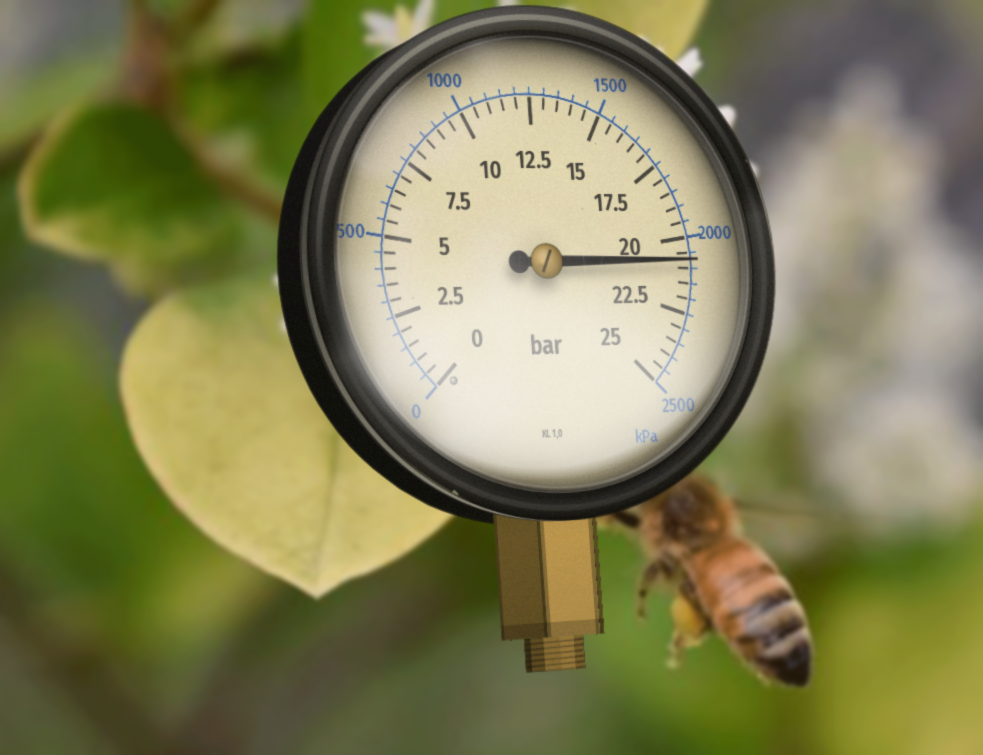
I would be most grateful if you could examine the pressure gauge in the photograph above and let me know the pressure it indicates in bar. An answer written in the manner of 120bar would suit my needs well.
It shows 20.75bar
